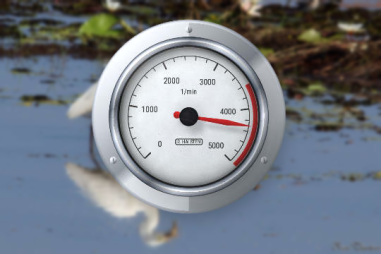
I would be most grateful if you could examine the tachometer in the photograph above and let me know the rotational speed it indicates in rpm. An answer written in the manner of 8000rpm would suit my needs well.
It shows 4300rpm
